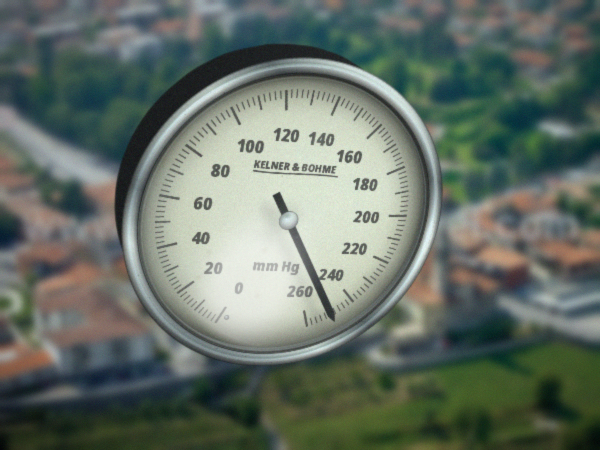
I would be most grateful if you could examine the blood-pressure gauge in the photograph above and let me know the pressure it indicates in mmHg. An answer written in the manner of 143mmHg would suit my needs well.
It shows 250mmHg
